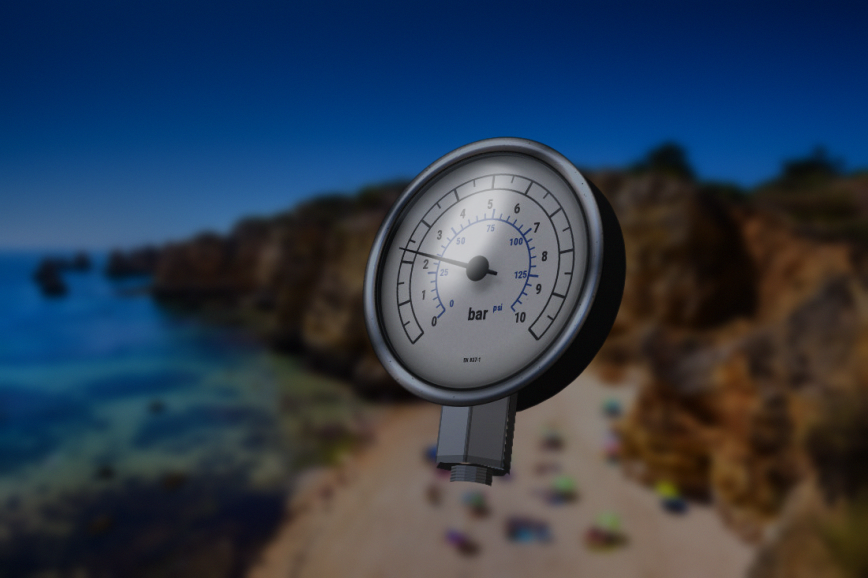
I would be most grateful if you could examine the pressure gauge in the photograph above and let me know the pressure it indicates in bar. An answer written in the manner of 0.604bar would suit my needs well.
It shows 2.25bar
